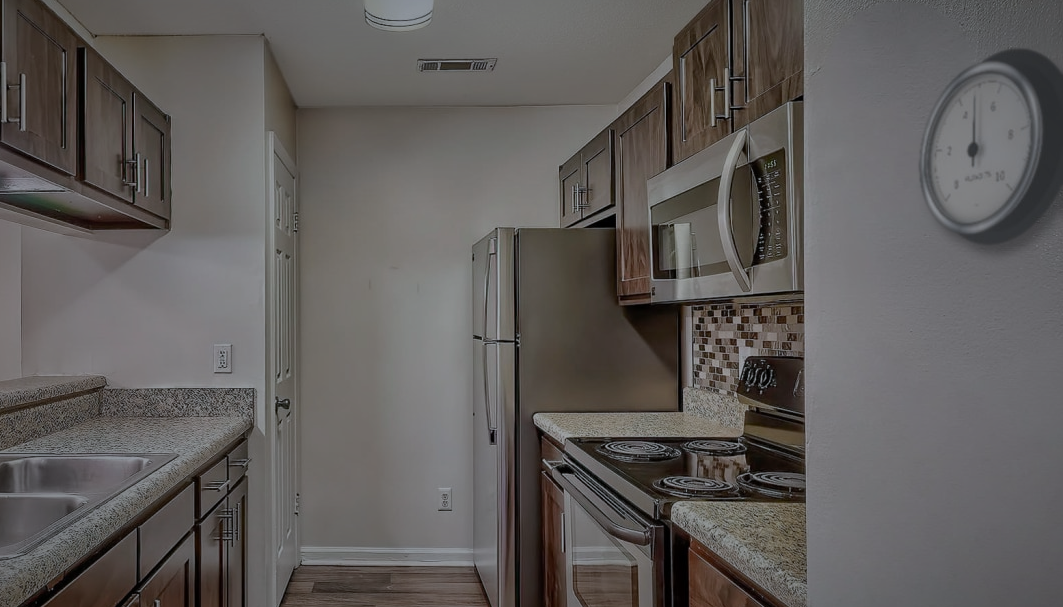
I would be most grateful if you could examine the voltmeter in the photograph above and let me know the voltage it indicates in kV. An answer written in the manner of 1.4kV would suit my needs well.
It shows 5kV
